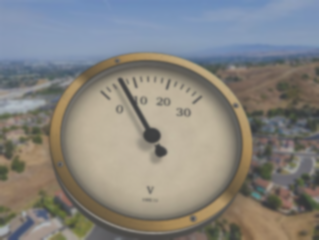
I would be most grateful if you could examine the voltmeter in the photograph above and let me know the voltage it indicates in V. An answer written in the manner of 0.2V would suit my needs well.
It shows 6V
